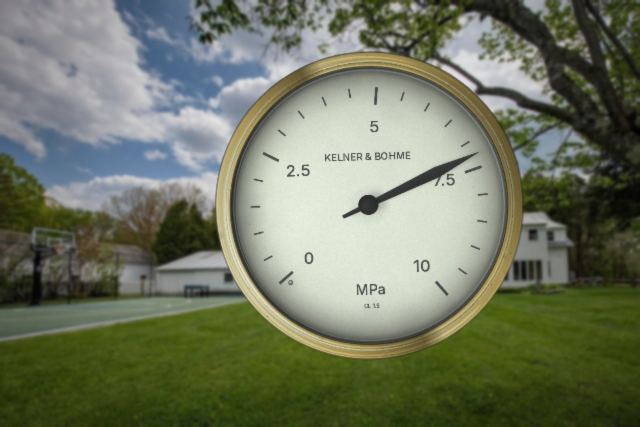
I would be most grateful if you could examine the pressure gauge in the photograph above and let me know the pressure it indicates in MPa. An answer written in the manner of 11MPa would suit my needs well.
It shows 7.25MPa
